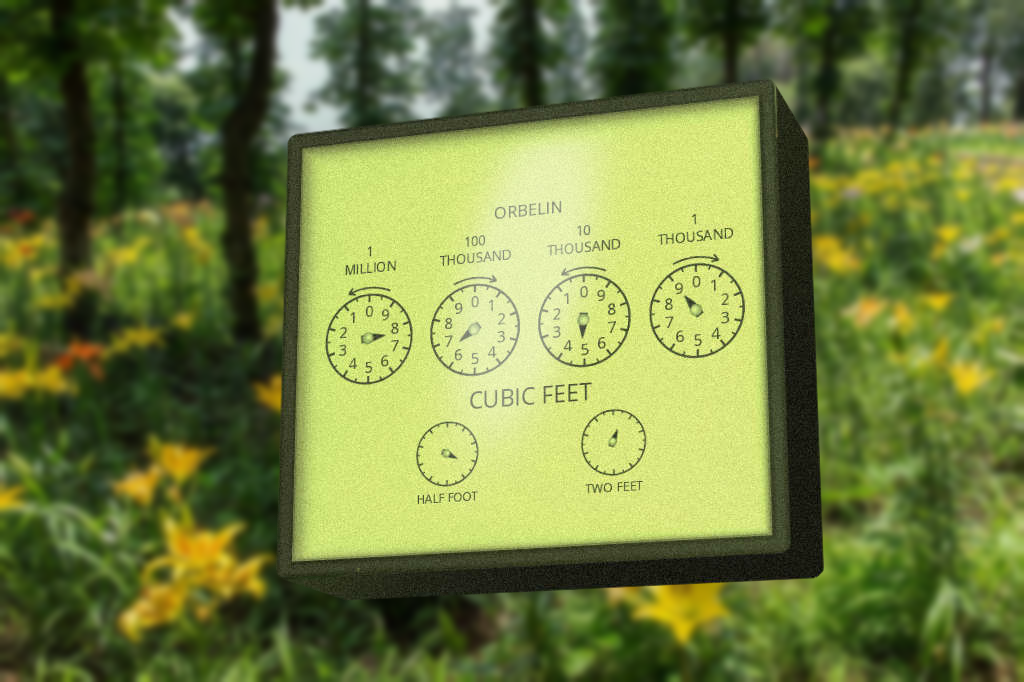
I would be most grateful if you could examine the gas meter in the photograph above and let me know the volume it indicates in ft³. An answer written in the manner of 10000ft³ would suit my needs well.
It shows 764900ft³
